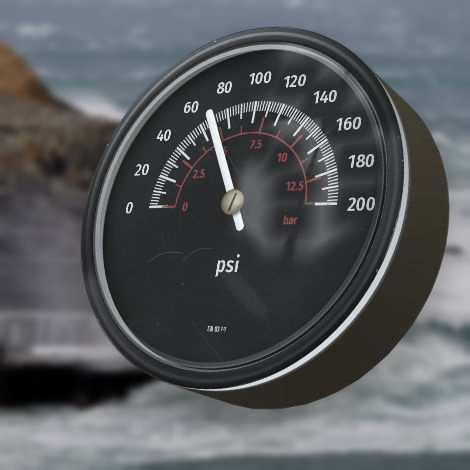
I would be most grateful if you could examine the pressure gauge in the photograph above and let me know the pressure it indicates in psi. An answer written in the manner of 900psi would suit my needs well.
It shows 70psi
